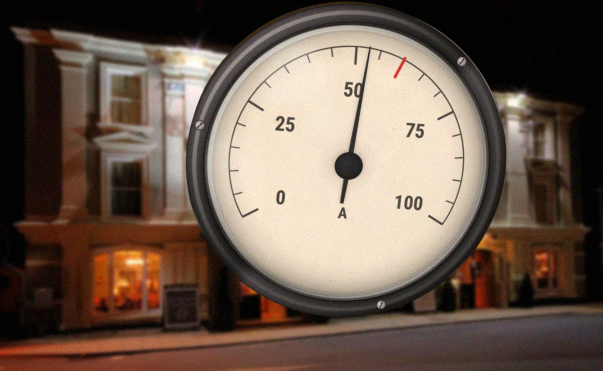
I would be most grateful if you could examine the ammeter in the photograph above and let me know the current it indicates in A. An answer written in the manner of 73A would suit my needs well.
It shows 52.5A
